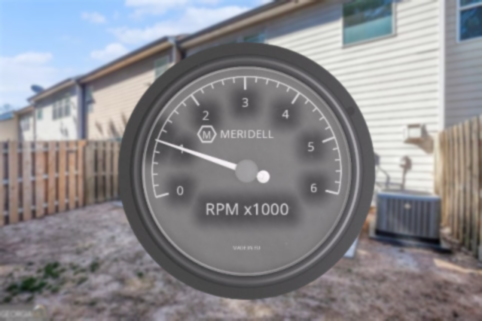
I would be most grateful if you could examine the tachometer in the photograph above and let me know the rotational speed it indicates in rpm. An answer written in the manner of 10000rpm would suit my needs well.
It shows 1000rpm
